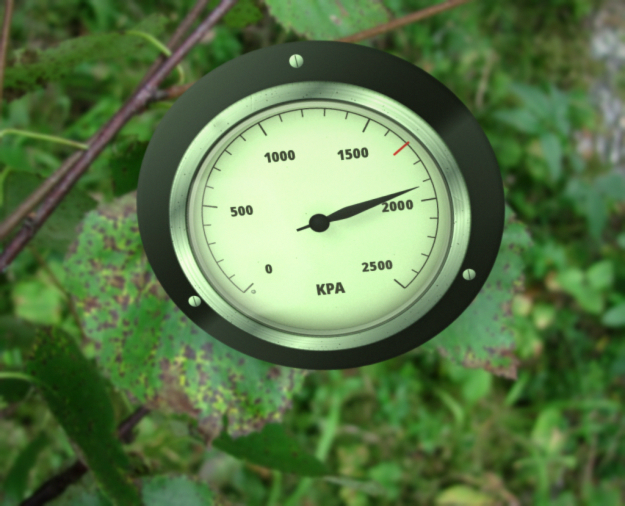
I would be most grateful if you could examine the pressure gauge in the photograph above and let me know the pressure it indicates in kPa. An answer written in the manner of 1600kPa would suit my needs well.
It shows 1900kPa
